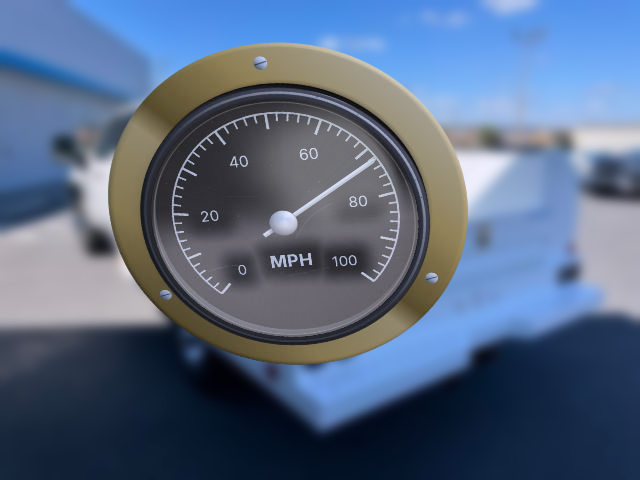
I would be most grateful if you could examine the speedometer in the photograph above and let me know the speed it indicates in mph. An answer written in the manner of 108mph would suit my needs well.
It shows 72mph
